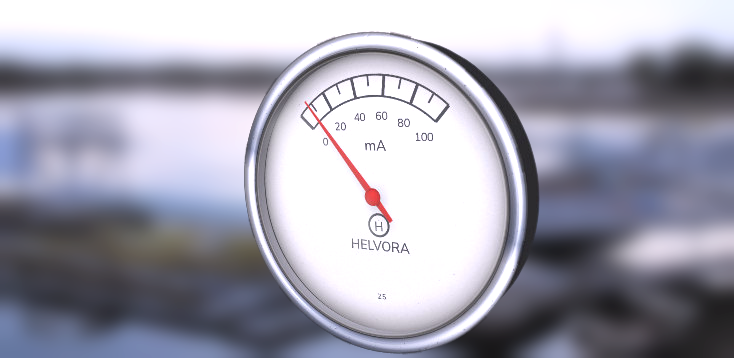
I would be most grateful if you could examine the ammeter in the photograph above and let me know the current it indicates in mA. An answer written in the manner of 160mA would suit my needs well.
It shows 10mA
